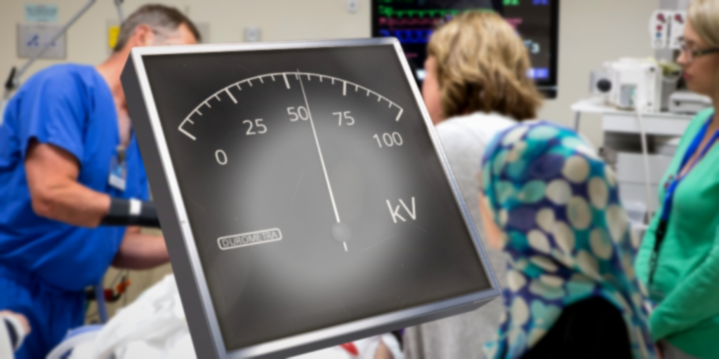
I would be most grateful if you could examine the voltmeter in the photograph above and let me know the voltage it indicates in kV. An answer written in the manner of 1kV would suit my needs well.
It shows 55kV
